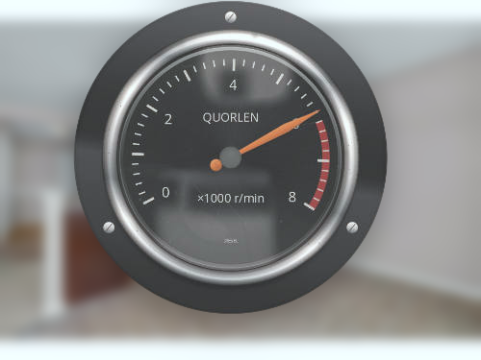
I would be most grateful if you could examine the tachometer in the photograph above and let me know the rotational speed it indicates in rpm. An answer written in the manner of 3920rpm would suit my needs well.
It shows 6000rpm
